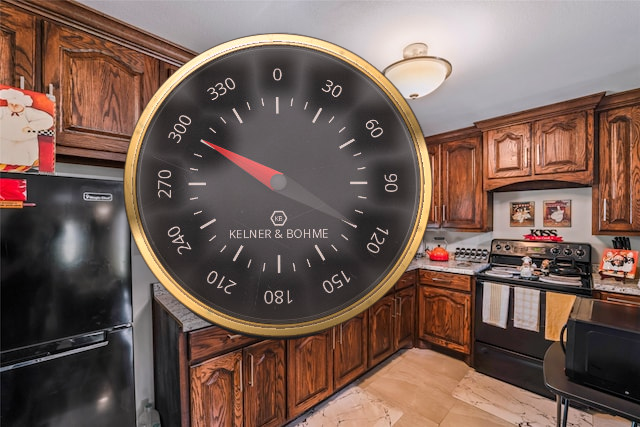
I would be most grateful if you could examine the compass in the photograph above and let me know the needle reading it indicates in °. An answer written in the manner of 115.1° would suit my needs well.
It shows 300°
